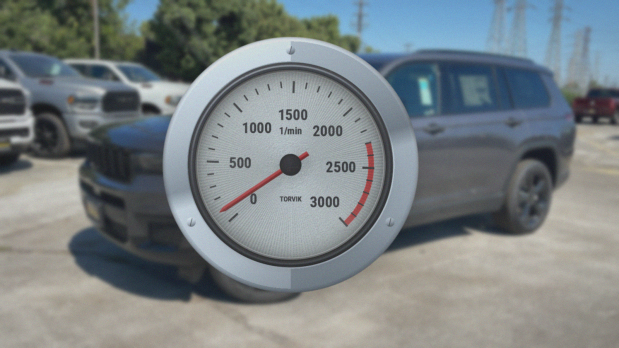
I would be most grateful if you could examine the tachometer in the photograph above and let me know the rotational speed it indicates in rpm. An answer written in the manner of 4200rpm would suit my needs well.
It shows 100rpm
